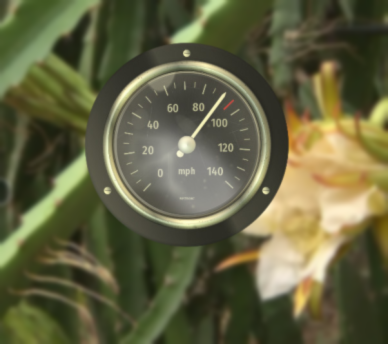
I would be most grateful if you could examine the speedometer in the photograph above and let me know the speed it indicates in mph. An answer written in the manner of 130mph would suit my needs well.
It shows 90mph
